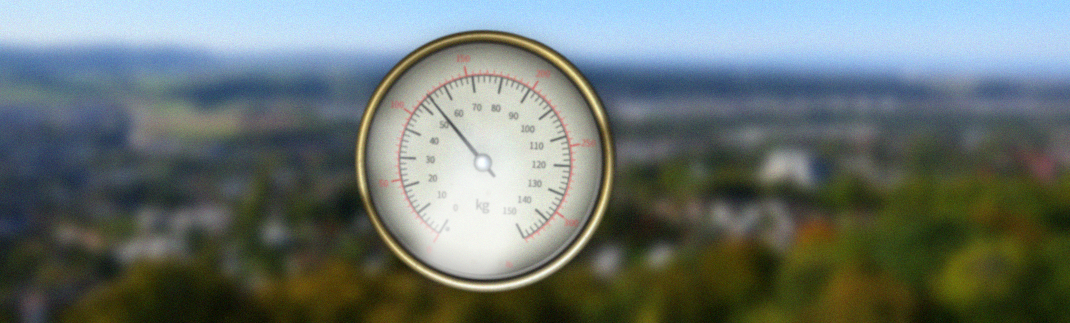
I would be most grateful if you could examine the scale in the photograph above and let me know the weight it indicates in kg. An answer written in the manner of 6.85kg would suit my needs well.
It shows 54kg
